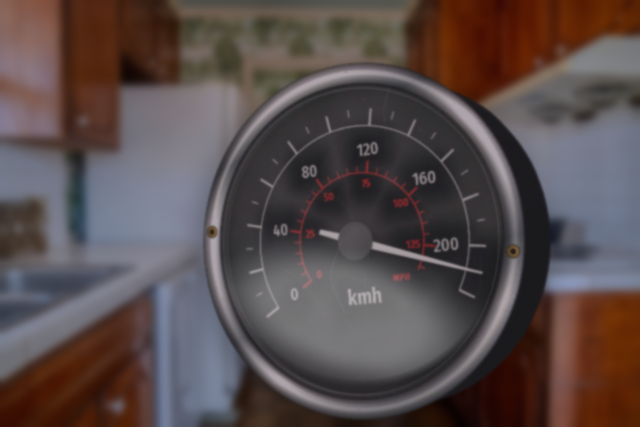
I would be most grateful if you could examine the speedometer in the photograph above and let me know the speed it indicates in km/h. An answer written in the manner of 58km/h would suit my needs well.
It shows 210km/h
